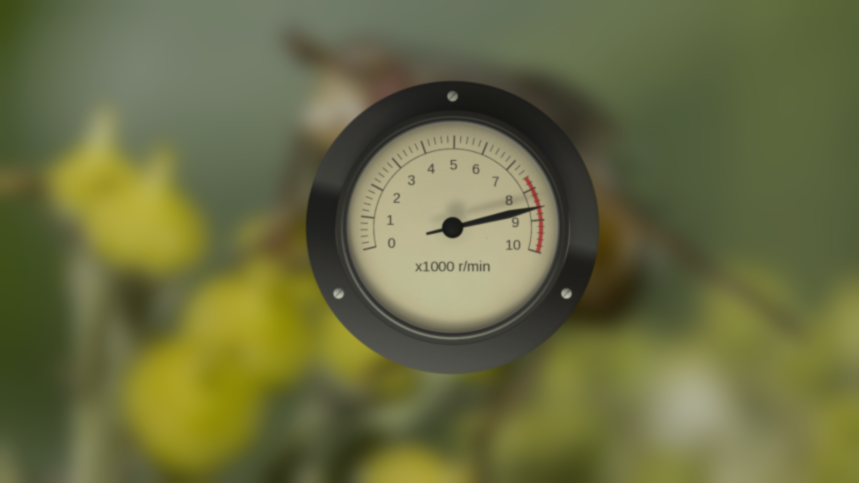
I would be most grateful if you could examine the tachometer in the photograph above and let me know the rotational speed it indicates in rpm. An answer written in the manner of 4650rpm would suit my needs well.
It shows 8600rpm
